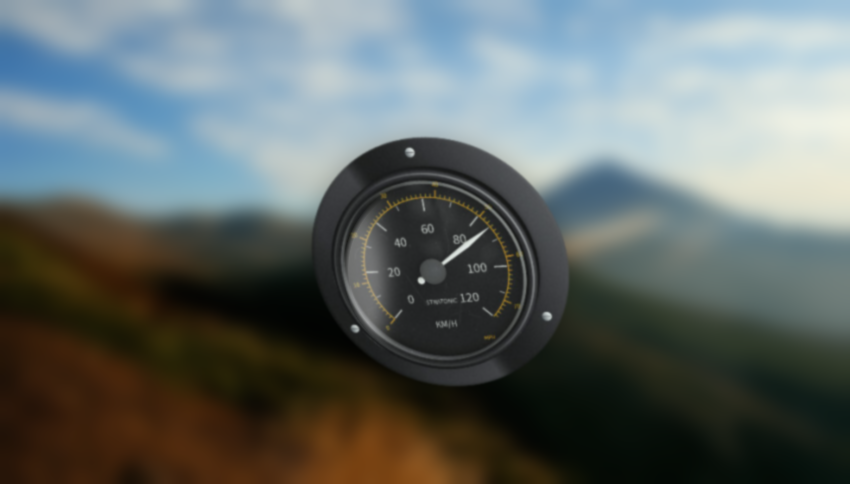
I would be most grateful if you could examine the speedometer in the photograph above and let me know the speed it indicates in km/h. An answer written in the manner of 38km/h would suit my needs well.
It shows 85km/h
